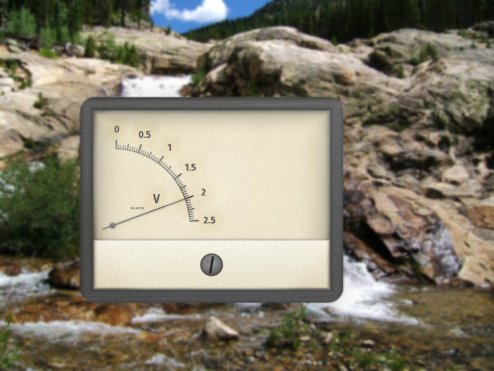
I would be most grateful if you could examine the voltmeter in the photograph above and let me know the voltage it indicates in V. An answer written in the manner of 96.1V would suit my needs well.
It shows 2V
